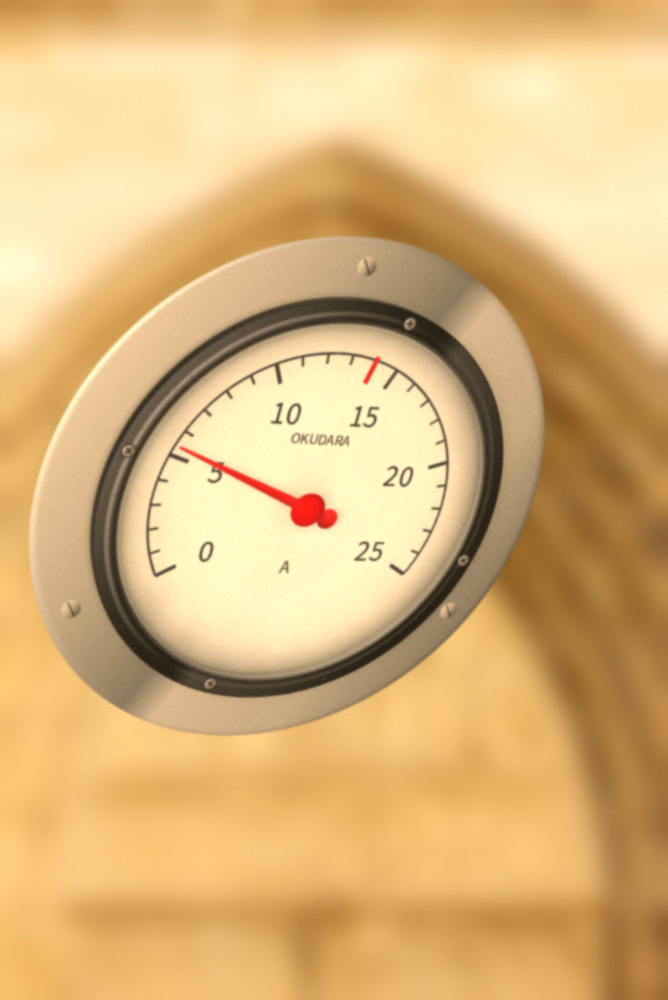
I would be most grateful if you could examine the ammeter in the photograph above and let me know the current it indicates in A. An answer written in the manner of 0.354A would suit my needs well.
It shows 5.5A
